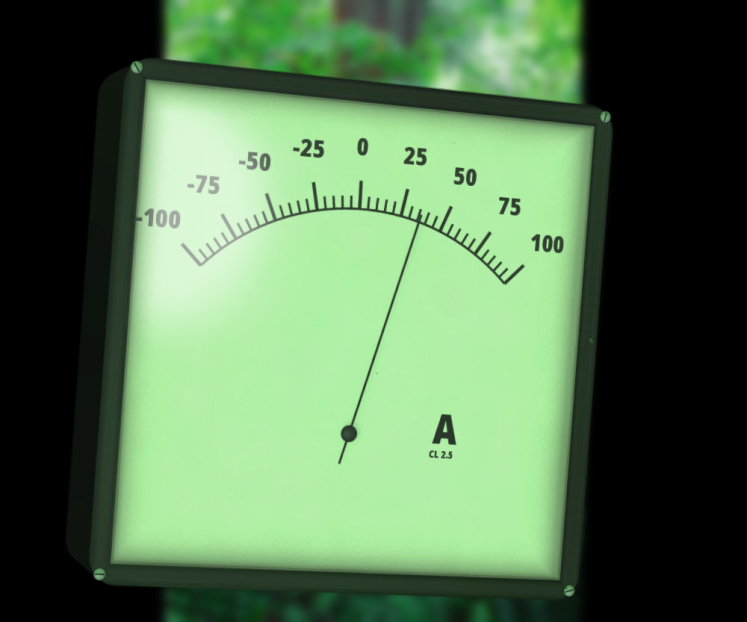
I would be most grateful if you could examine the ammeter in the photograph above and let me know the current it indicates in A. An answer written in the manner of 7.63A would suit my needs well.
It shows 35A
